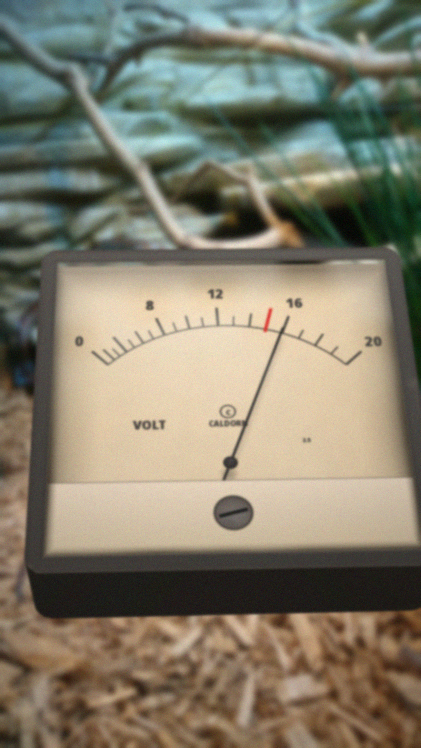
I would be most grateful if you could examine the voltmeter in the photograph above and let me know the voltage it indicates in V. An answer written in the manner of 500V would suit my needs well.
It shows 16V
